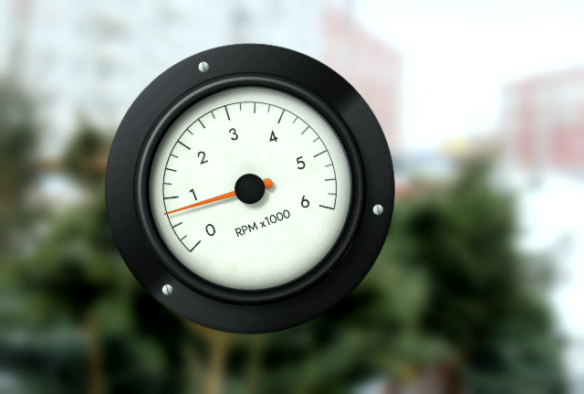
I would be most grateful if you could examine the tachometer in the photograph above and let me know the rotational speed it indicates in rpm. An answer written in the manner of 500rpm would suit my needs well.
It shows 750rpm
